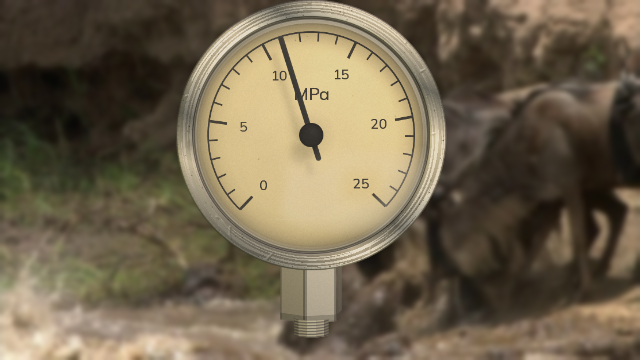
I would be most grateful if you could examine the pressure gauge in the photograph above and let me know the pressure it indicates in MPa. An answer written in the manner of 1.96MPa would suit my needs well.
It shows 11MPa
